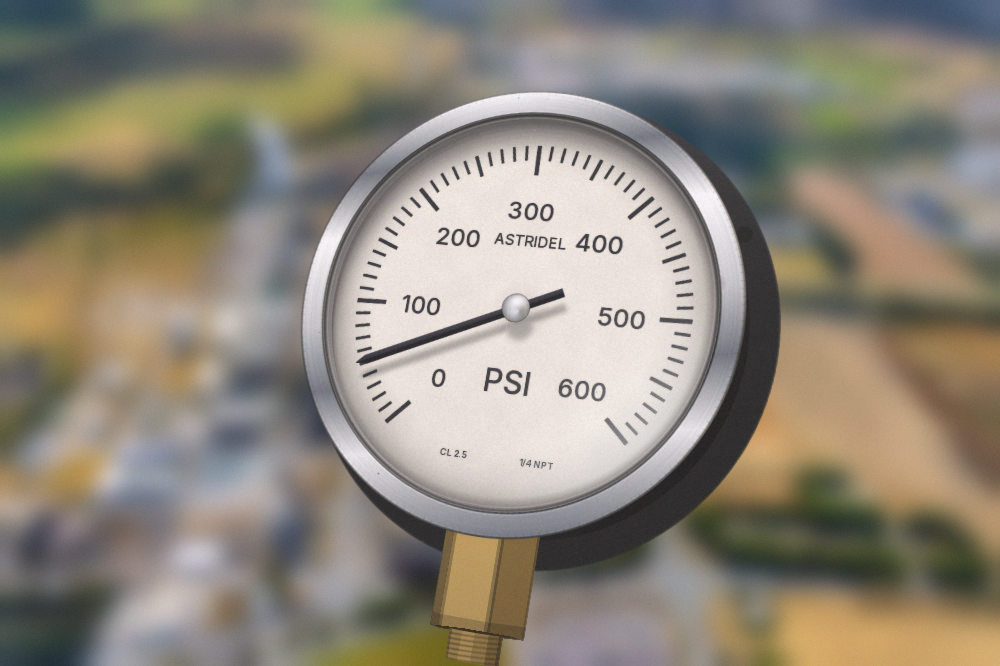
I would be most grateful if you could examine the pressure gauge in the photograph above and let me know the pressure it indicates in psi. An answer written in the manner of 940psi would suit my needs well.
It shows 50psi
